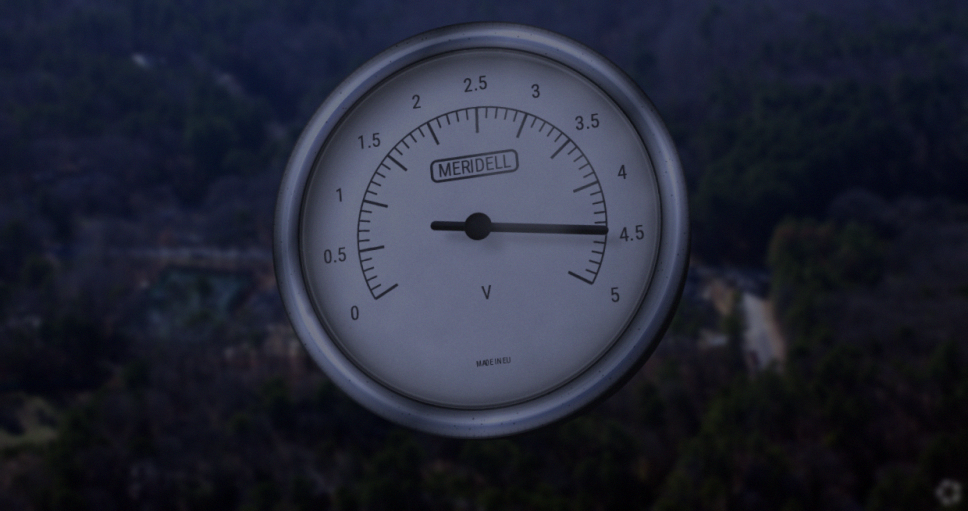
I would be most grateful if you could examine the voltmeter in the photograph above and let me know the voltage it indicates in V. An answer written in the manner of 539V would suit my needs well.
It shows 4.5V
